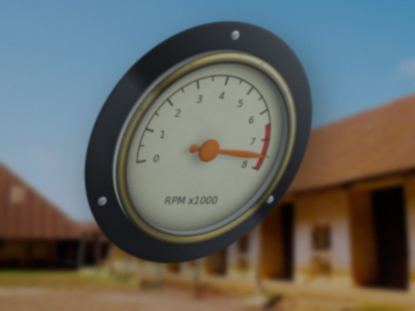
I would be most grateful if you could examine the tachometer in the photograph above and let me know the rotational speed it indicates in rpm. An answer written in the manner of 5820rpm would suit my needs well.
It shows 7500rpm
